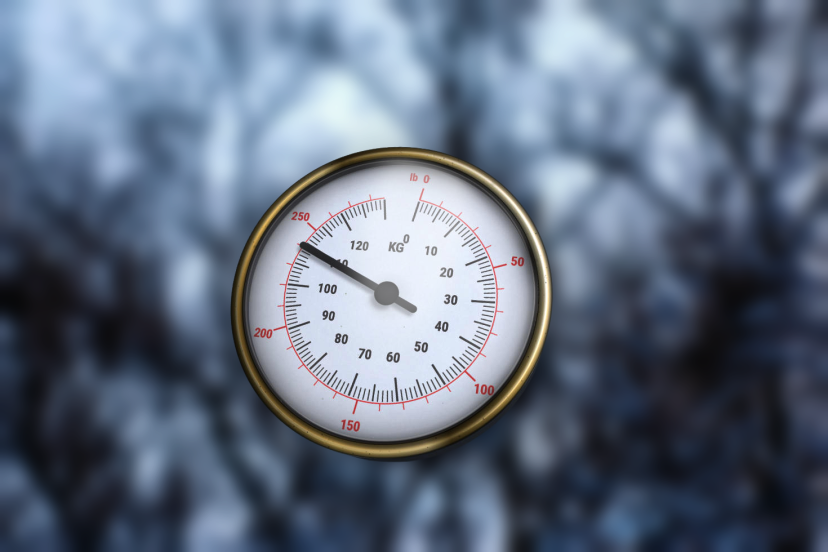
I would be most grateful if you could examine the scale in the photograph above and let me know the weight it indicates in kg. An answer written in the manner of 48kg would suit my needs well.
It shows 109kg
